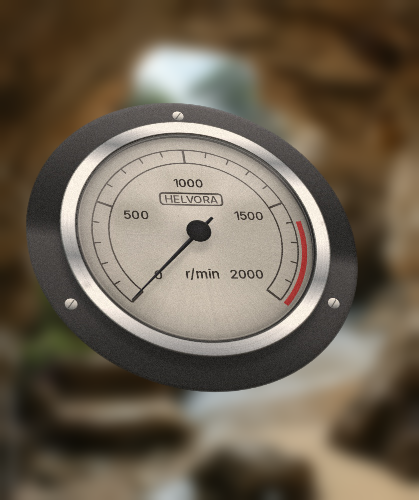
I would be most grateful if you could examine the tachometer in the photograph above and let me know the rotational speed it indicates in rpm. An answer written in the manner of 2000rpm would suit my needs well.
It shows 0rpm
